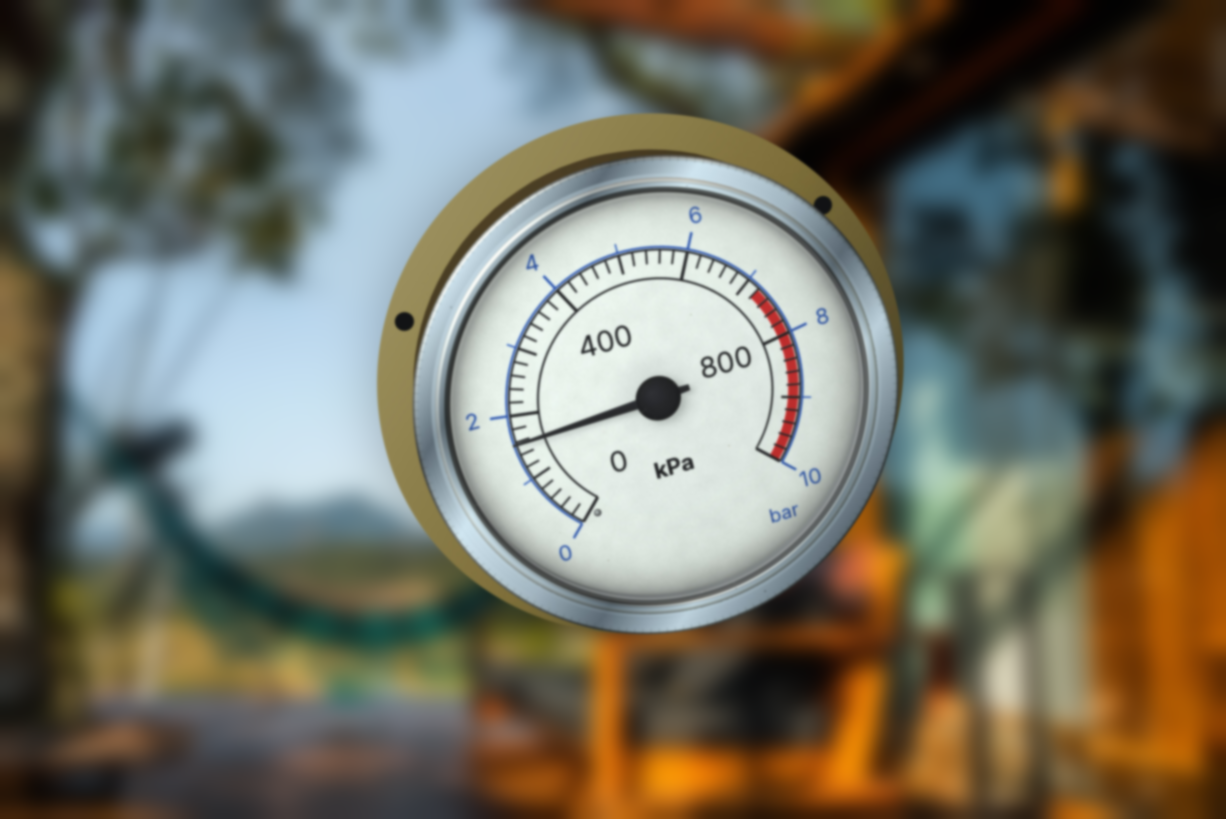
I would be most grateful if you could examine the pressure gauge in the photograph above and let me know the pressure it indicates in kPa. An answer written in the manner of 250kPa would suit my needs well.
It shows 160kPa
